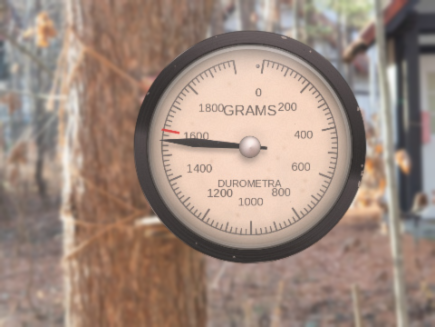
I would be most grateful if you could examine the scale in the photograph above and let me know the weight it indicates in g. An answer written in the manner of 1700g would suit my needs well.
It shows 1560g
